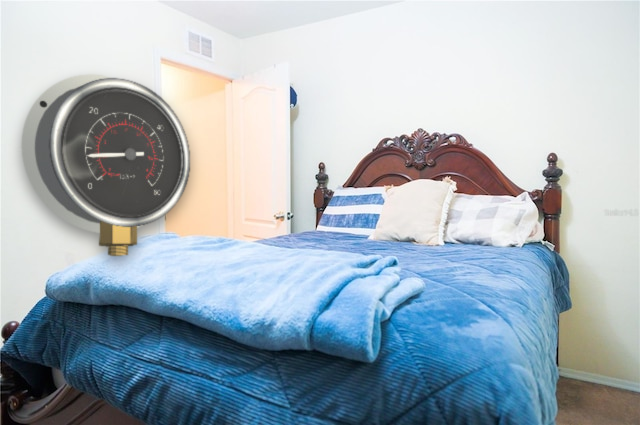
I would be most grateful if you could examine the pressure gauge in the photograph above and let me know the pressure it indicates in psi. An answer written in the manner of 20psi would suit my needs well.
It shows 7.5psi
